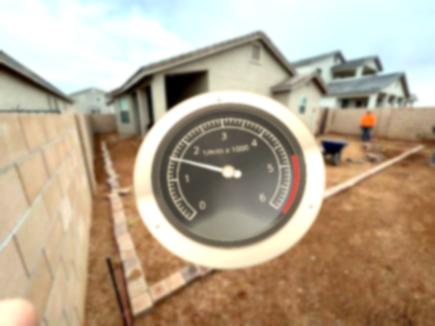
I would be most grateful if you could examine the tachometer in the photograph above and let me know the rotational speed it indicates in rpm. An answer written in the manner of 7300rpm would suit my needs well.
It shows 1500rpm
